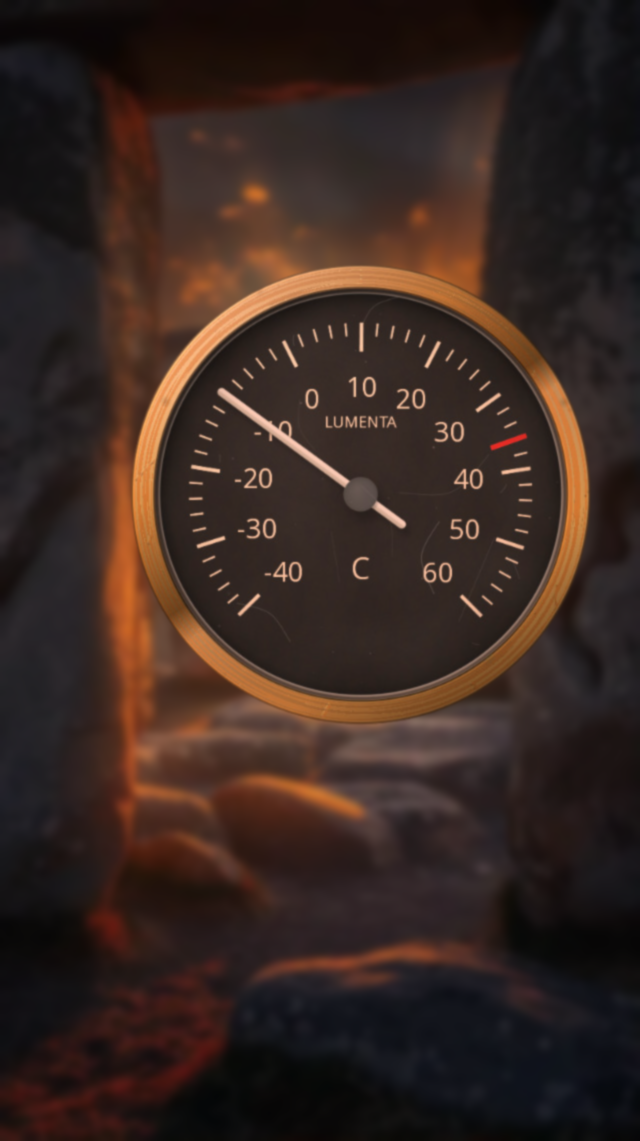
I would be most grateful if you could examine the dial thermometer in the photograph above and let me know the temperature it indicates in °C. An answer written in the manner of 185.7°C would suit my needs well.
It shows -10°C
